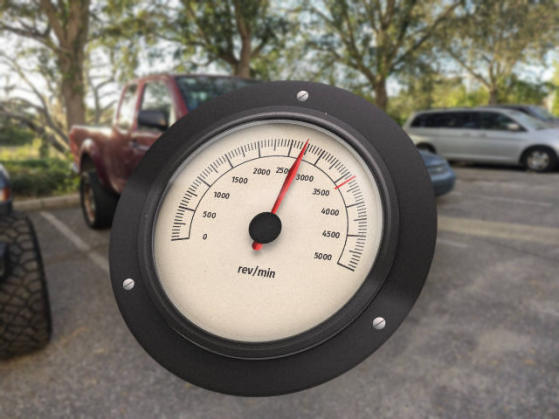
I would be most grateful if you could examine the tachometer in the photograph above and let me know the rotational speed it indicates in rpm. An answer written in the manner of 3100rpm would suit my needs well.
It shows 2750rpm
